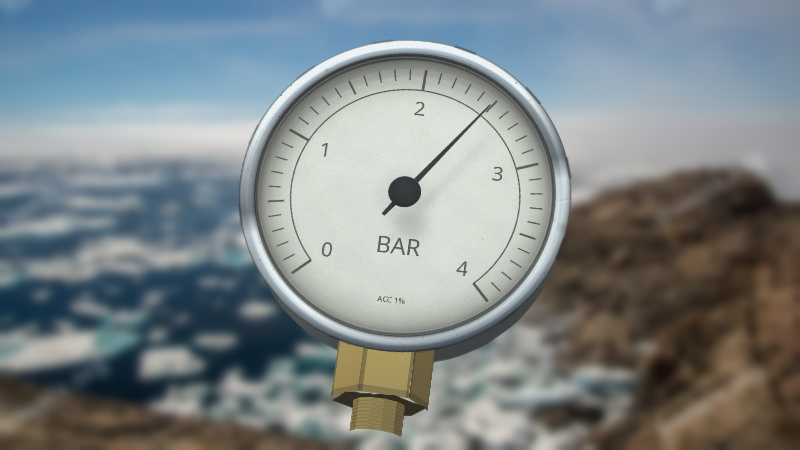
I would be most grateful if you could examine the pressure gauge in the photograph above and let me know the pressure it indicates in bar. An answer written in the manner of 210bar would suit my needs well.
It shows 2.5bar
